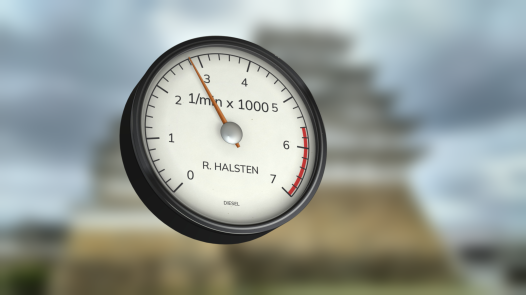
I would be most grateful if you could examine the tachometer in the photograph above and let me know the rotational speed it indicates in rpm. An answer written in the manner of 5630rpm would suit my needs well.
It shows 2800rpm
